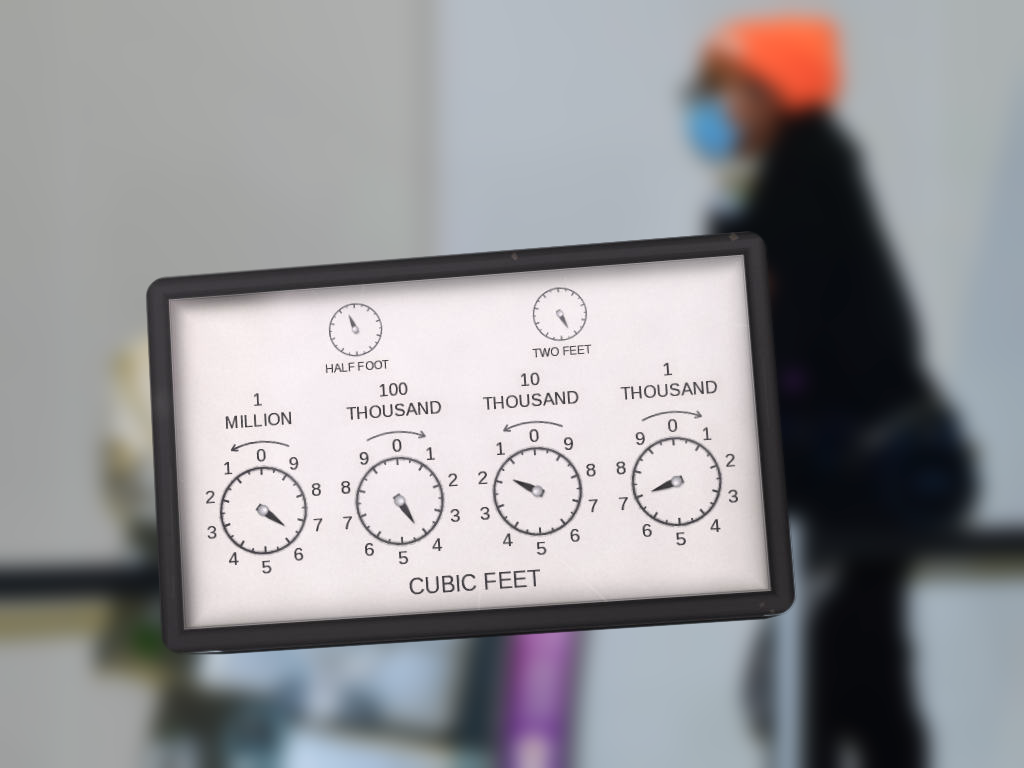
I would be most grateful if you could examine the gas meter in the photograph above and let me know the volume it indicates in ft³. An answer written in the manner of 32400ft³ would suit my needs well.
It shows 641700ft³
